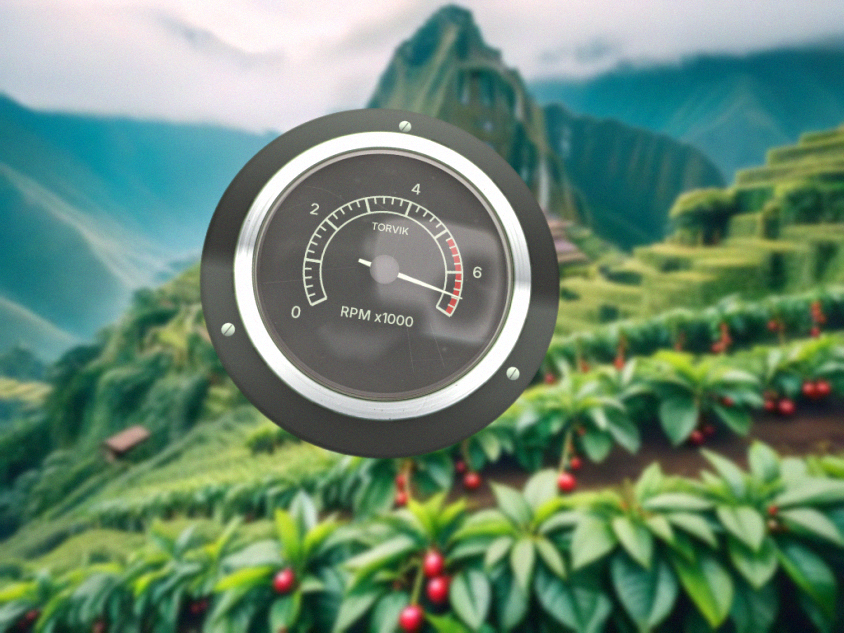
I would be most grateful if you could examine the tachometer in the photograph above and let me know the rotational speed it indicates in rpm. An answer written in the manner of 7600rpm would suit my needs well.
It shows 6600rpm
